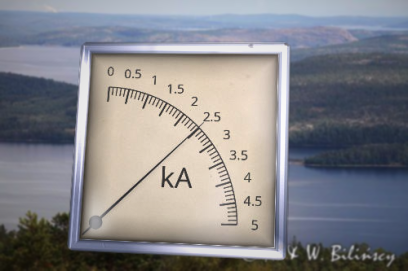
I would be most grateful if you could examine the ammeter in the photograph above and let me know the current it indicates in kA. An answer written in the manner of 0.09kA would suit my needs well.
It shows 2.5kA
